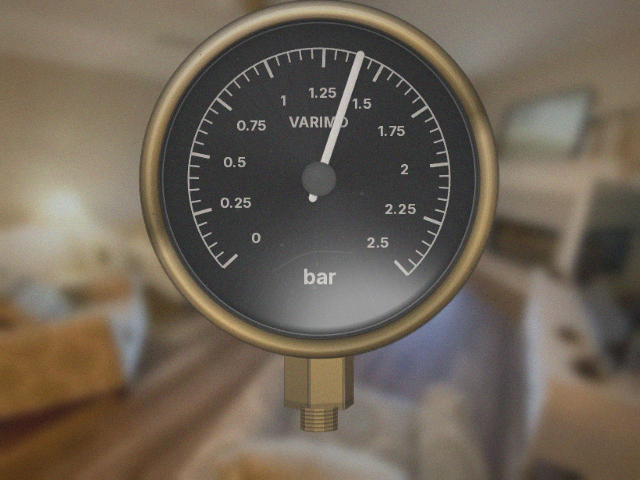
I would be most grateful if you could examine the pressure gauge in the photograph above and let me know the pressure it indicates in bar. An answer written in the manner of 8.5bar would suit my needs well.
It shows 1.4bar
